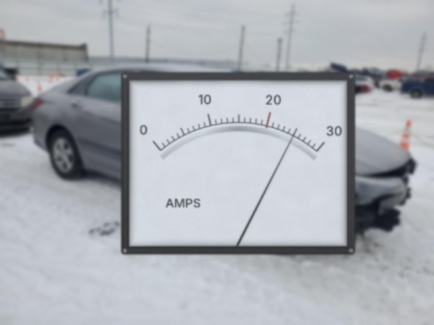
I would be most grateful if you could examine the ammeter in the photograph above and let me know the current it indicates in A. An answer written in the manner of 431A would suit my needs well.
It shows 25A
